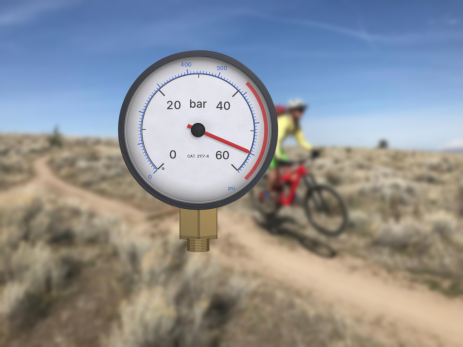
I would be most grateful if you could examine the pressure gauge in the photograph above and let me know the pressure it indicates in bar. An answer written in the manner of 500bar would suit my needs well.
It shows 55bar
